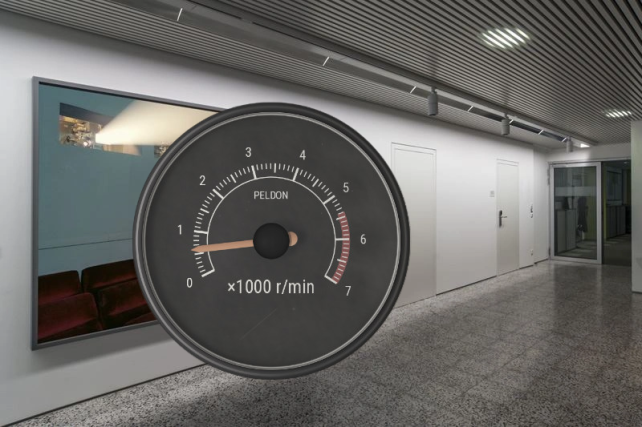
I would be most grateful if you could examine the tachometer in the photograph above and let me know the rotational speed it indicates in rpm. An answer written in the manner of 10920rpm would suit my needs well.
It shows 600rpm
